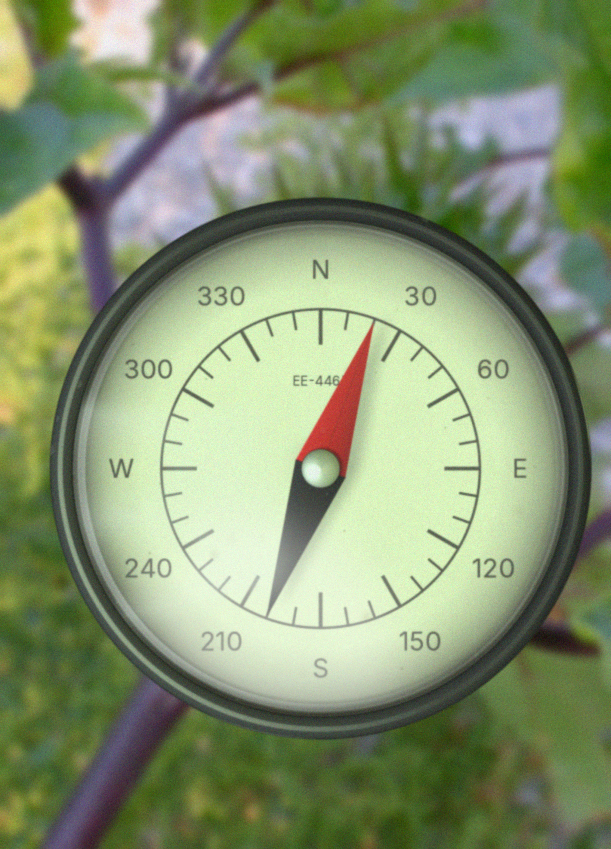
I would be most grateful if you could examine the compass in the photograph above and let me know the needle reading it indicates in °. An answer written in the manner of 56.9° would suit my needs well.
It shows 20°
